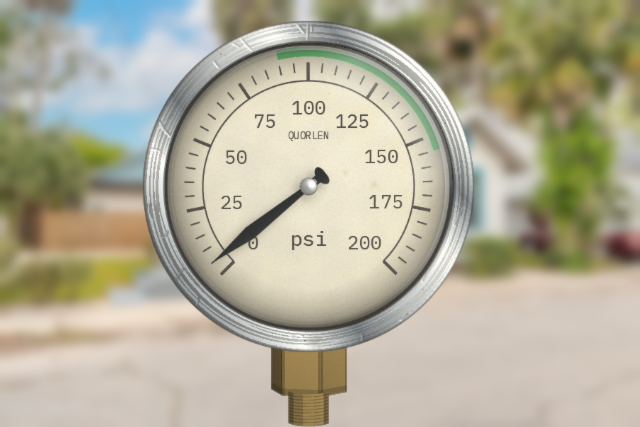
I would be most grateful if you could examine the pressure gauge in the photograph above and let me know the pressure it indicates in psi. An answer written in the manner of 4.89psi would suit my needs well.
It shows 5psi
